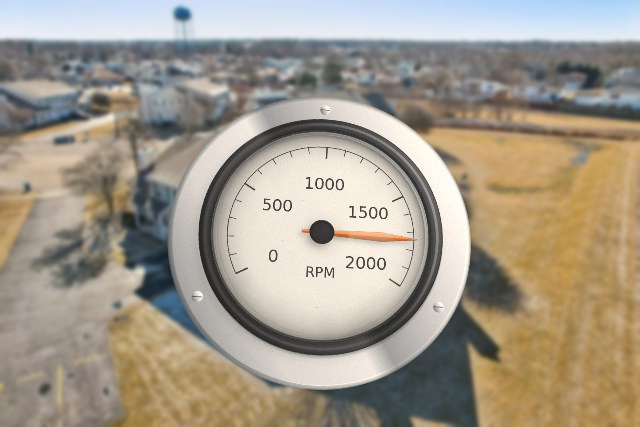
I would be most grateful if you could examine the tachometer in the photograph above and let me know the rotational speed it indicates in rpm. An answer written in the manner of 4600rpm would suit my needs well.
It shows 1750rpm
